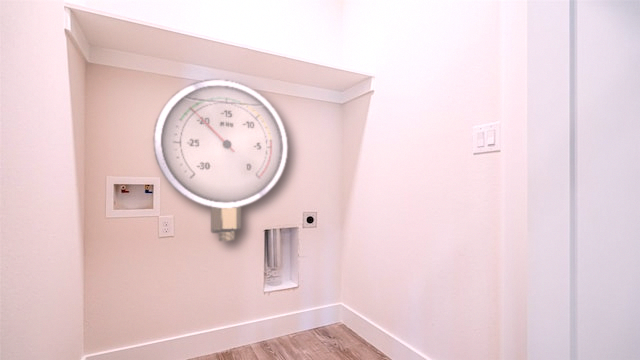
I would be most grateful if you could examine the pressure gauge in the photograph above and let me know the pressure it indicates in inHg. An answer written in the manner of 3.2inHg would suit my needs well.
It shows -20inHg
